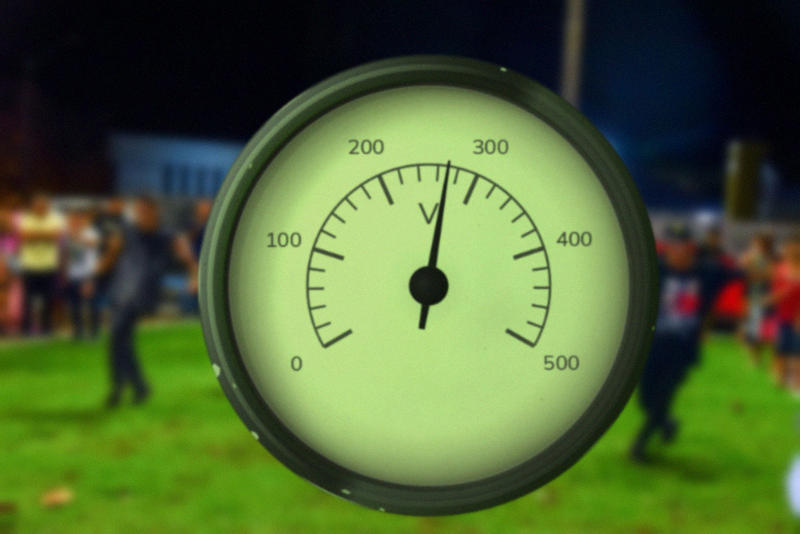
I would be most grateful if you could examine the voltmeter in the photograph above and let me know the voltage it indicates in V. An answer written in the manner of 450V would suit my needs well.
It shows 270V
